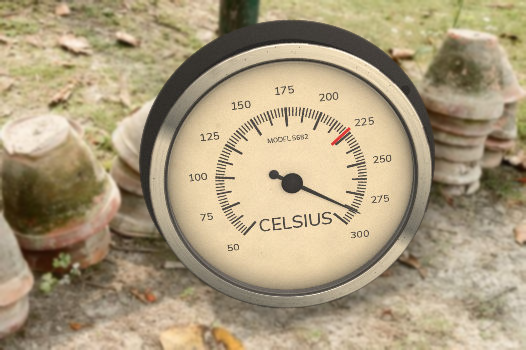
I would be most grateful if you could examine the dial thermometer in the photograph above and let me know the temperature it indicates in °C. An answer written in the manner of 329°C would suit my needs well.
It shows 287.5°C
